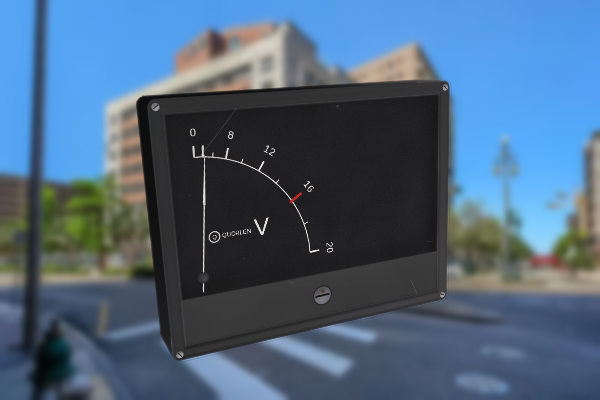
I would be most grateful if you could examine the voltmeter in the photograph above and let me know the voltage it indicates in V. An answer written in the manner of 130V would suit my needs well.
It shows 4V
